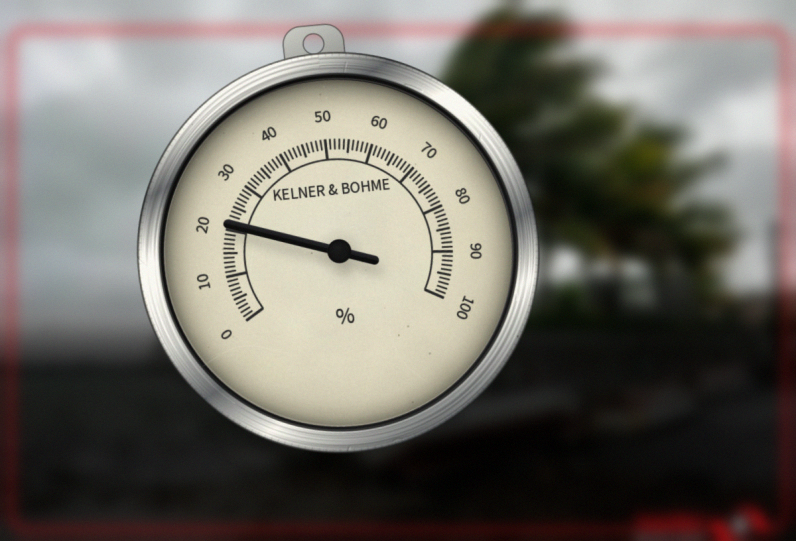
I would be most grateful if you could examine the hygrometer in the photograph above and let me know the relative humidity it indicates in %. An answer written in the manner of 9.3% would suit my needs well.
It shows 21%
